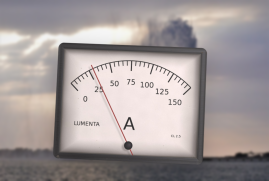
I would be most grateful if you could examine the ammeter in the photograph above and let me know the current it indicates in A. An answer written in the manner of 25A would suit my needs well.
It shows 30A
